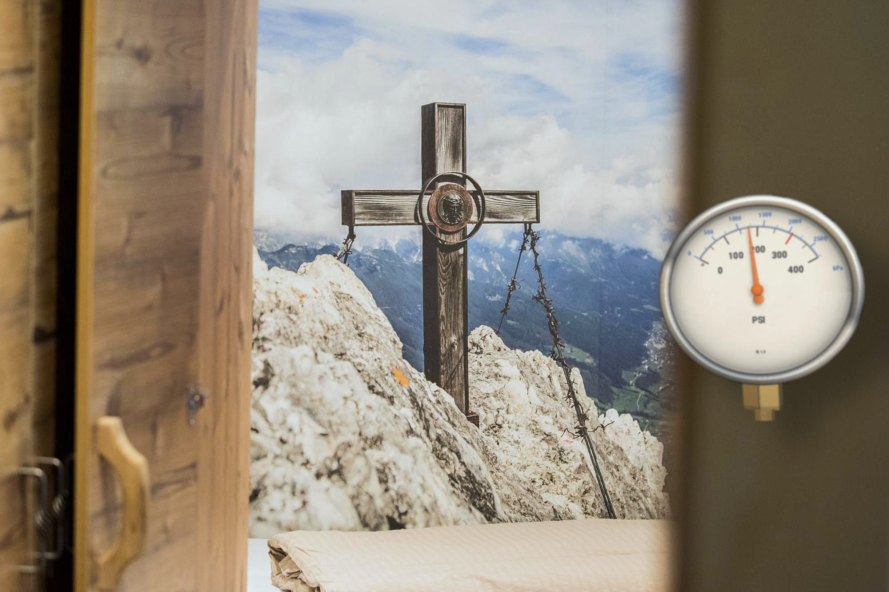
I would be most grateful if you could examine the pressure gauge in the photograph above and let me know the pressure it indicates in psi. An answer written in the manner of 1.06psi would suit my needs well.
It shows 175psi
